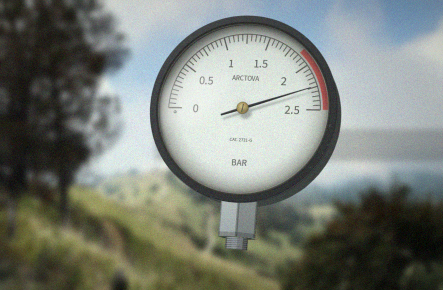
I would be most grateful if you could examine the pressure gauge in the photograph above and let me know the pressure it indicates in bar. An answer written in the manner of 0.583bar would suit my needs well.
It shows 2.25bar
